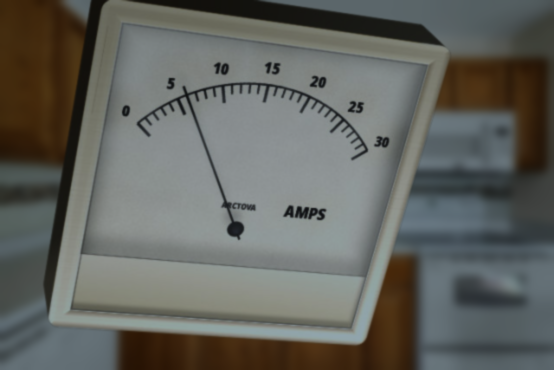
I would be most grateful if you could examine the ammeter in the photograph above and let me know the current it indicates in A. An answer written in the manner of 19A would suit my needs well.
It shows 6A
